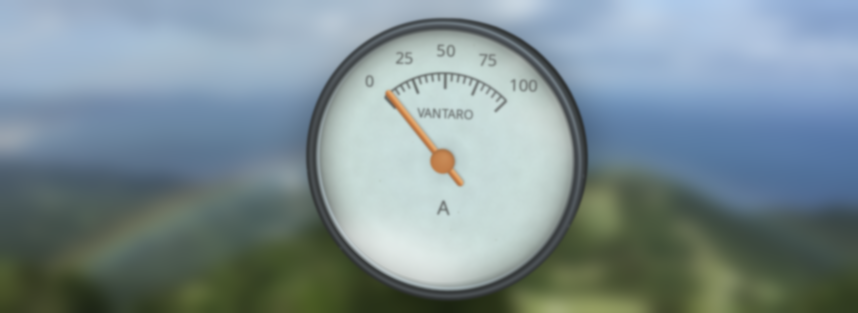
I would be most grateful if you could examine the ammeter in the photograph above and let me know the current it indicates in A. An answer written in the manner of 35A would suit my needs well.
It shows 5A
